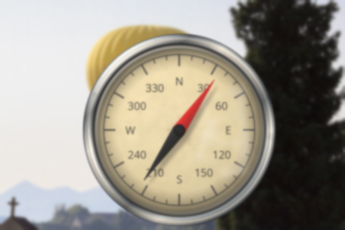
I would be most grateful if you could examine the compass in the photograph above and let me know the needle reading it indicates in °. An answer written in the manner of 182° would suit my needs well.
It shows 35°
